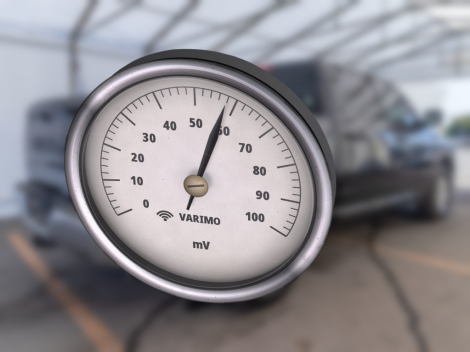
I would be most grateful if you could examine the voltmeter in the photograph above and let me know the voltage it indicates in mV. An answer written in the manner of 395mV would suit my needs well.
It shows 58mV
